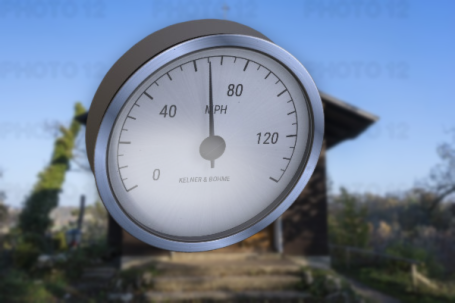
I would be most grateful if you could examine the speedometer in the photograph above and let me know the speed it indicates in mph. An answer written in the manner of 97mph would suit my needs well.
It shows 65mph
